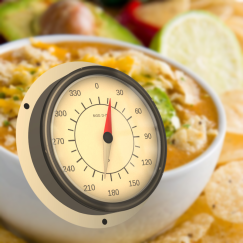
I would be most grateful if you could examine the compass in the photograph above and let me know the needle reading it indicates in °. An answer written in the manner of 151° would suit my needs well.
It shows 15°
